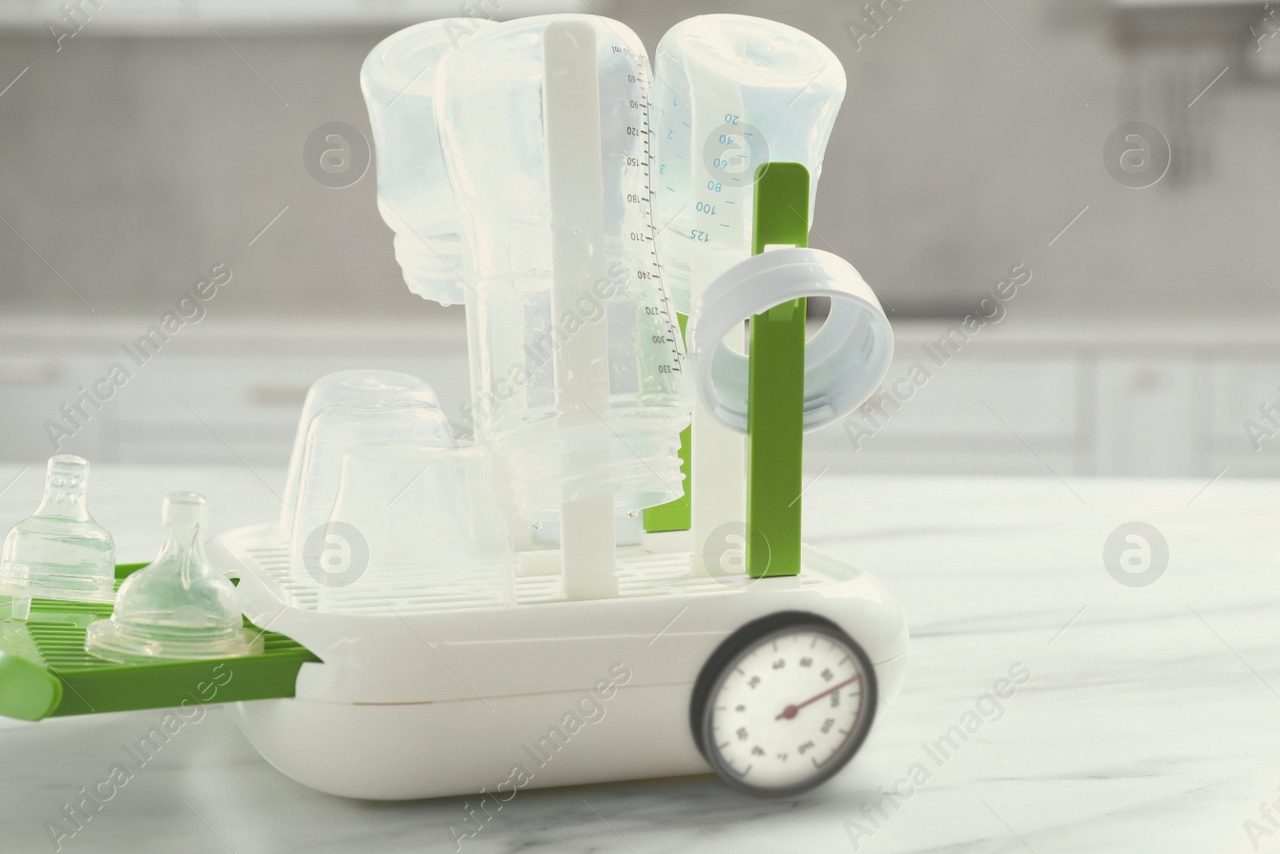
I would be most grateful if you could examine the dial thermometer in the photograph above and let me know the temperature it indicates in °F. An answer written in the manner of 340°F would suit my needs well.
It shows 90°F
